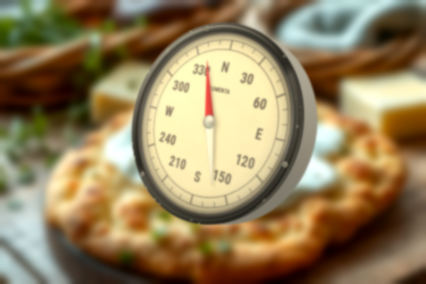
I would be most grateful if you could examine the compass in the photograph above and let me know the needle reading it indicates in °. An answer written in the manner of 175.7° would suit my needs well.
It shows 340°
